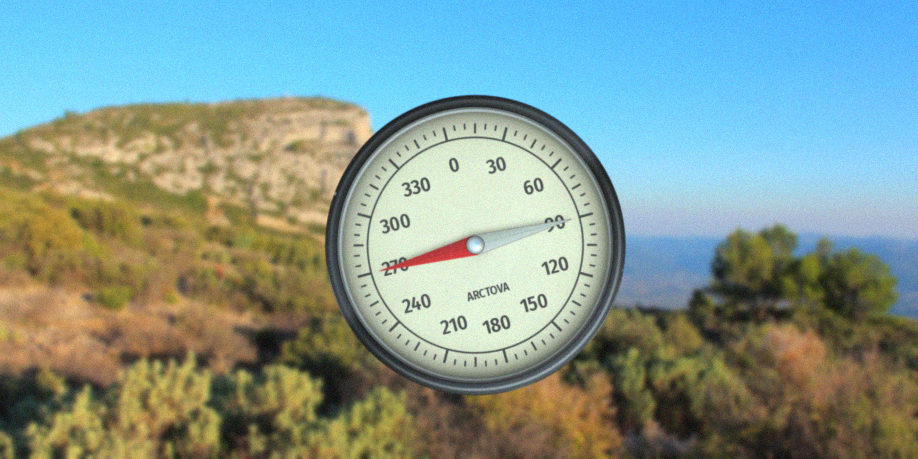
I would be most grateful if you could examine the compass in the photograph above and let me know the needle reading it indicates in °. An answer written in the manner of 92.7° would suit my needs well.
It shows 270°
